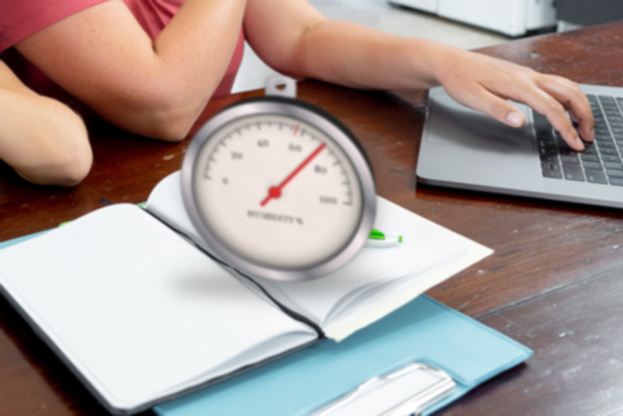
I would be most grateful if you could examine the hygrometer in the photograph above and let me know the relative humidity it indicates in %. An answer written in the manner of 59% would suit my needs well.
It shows 70%
